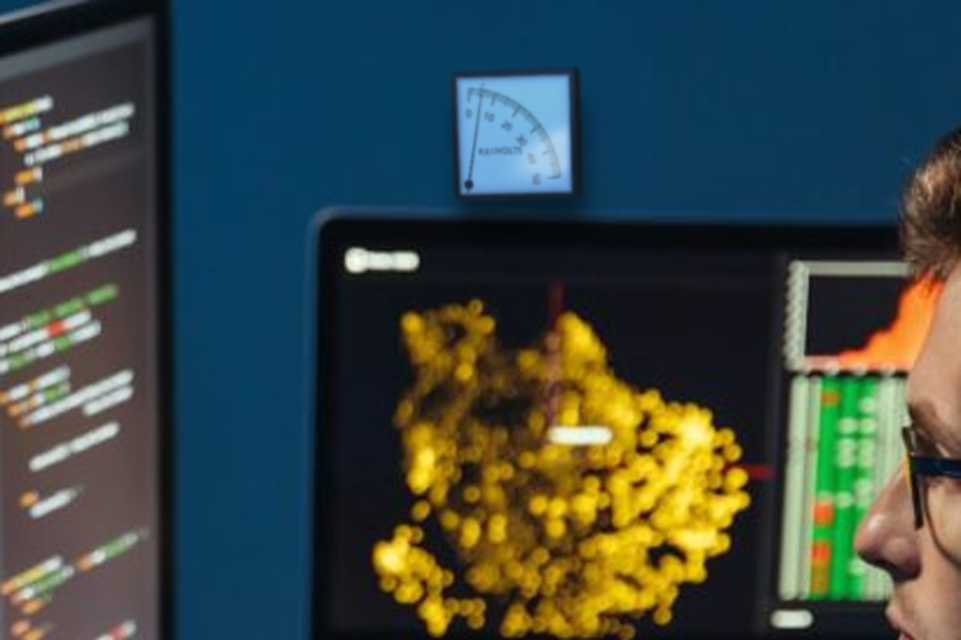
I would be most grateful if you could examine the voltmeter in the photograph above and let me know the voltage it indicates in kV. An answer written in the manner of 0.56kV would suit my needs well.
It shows 5kV
